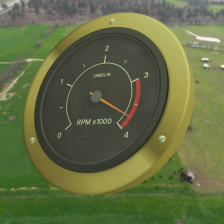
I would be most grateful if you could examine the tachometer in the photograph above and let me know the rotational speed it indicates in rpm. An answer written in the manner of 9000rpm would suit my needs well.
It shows 3750rpm
